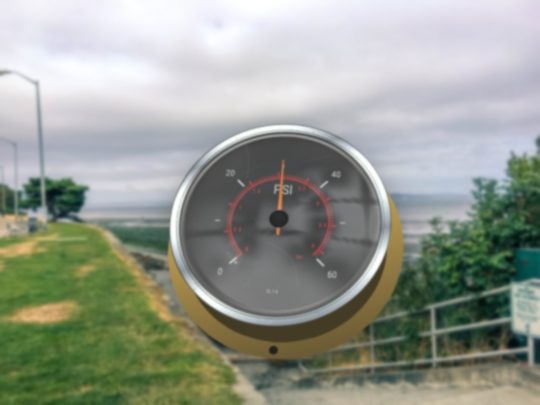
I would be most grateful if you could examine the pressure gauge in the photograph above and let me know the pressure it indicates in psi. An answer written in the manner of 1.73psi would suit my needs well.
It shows 30psi
